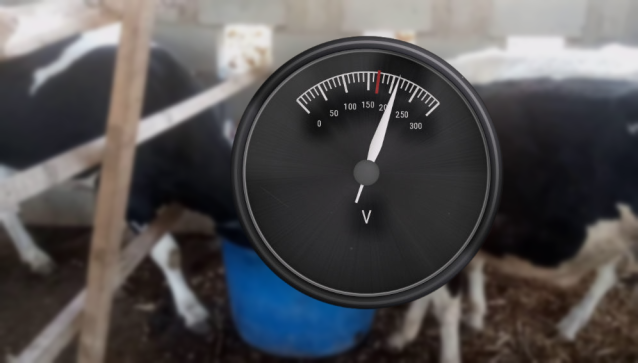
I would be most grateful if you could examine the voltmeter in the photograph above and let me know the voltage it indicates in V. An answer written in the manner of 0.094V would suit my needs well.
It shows 210V
